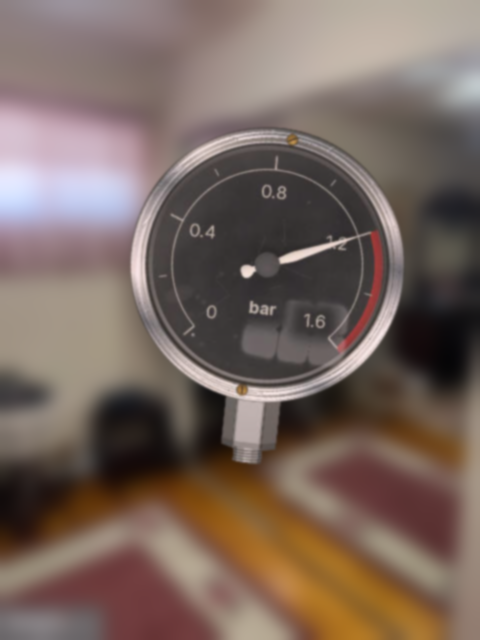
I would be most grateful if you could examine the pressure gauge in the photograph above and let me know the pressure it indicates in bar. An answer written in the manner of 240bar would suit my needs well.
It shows 1.2bar
